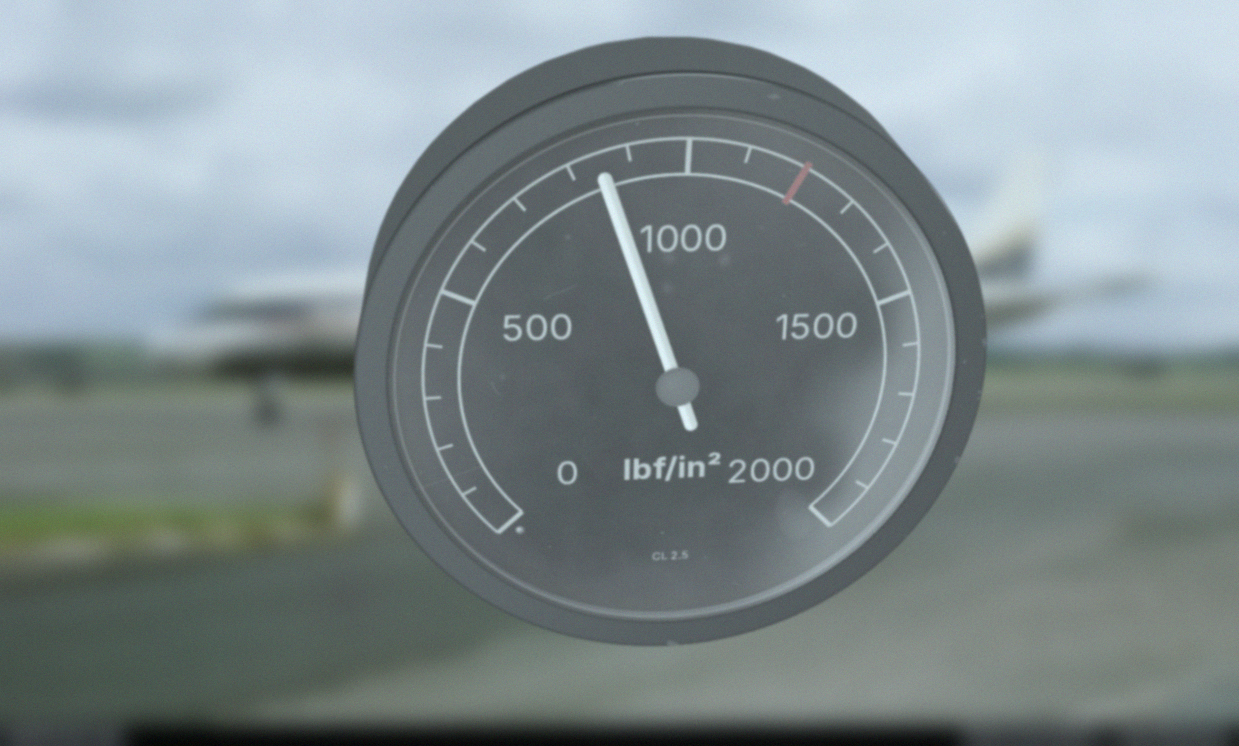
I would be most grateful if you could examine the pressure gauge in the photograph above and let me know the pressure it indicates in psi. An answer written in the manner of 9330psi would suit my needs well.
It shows 850psi
